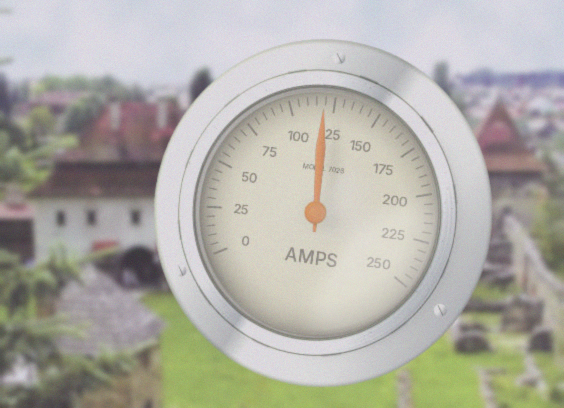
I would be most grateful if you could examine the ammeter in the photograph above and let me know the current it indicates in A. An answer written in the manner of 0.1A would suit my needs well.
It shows 120A
